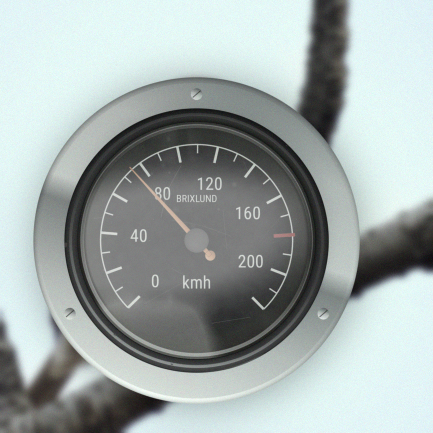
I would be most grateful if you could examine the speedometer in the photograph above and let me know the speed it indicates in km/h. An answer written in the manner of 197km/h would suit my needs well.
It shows 75km/h
